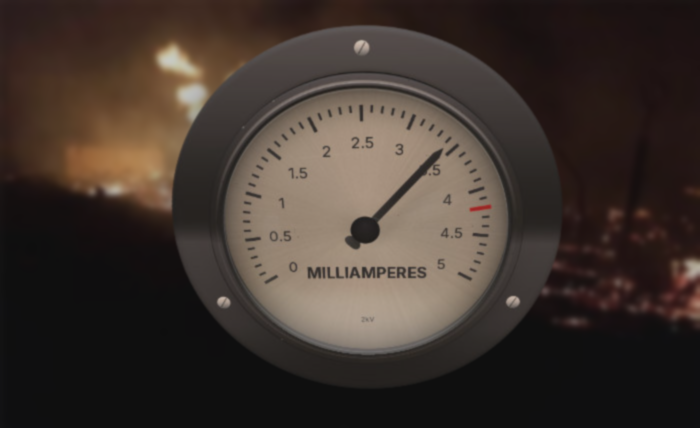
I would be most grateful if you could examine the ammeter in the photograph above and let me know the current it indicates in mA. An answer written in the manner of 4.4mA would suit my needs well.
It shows 3.4mA
